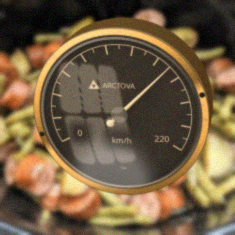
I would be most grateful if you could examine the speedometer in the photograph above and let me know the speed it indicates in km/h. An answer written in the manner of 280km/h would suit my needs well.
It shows 150km/h
